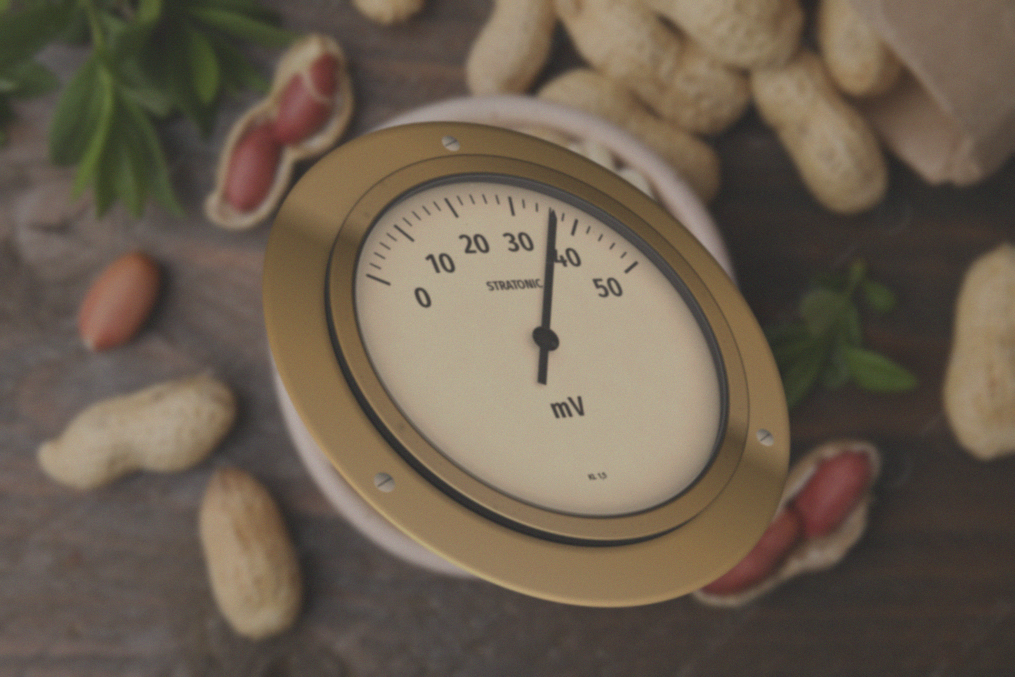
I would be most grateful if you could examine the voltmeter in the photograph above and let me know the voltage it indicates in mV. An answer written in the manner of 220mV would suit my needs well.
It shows 36mV
